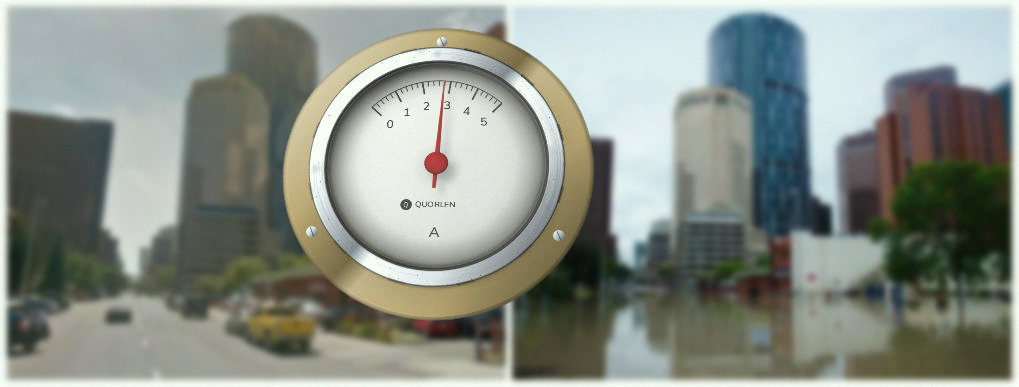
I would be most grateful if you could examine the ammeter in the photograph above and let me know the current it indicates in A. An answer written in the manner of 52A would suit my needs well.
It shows 2.8A
